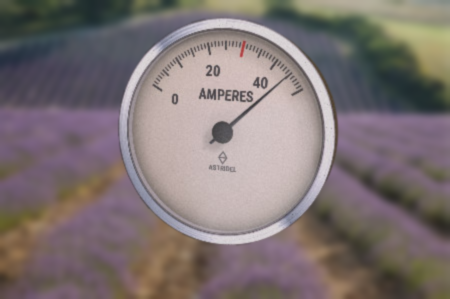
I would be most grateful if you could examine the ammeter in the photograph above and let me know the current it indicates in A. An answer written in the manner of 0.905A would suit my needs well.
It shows 45A
